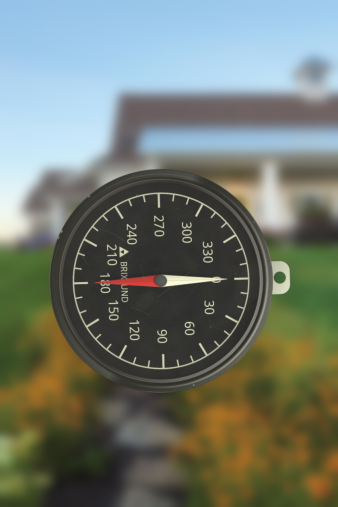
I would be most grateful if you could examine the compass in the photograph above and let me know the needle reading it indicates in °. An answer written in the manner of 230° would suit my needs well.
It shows 180°
